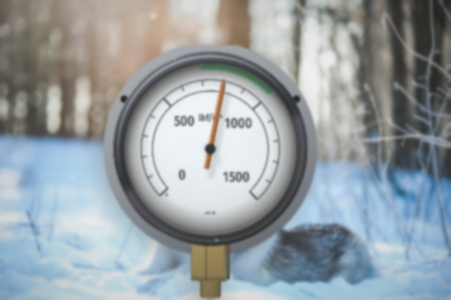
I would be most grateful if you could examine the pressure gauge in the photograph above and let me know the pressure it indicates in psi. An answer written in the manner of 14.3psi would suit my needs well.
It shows 800psi
